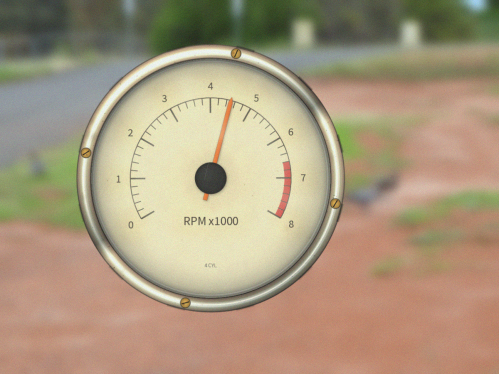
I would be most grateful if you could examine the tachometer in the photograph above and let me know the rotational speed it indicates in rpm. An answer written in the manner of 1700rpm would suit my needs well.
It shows 4500rpm
